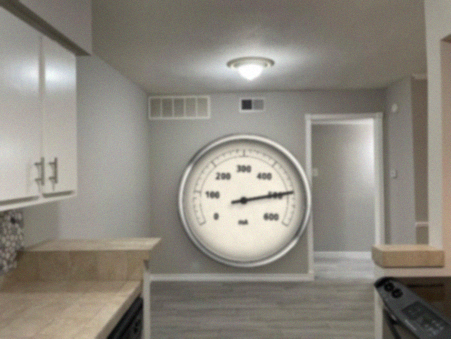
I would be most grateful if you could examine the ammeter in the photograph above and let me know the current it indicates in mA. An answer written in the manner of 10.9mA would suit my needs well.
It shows 500mA
